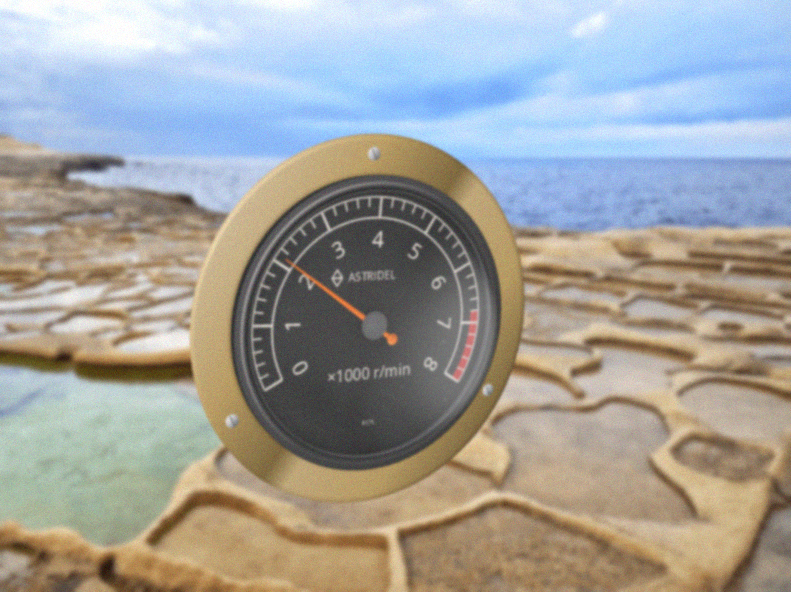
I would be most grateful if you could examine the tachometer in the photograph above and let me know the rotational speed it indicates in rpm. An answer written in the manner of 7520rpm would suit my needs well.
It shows 2100rpm
